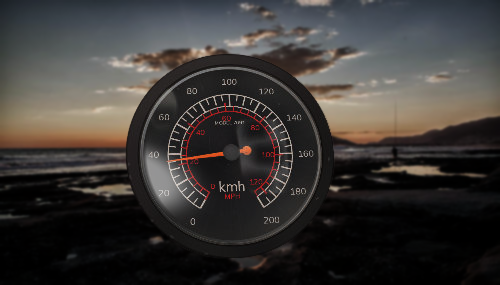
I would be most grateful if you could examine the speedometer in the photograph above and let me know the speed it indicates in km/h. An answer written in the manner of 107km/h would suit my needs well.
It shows 35km/h
